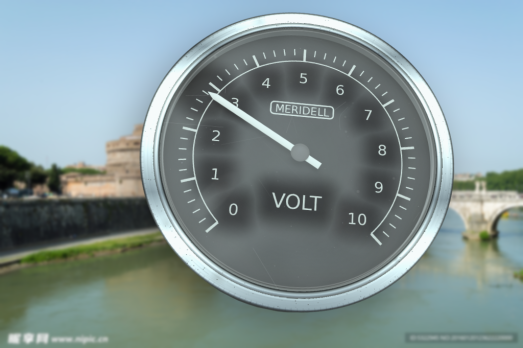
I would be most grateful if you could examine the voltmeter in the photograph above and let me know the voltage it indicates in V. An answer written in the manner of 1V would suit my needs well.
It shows 2.8V
